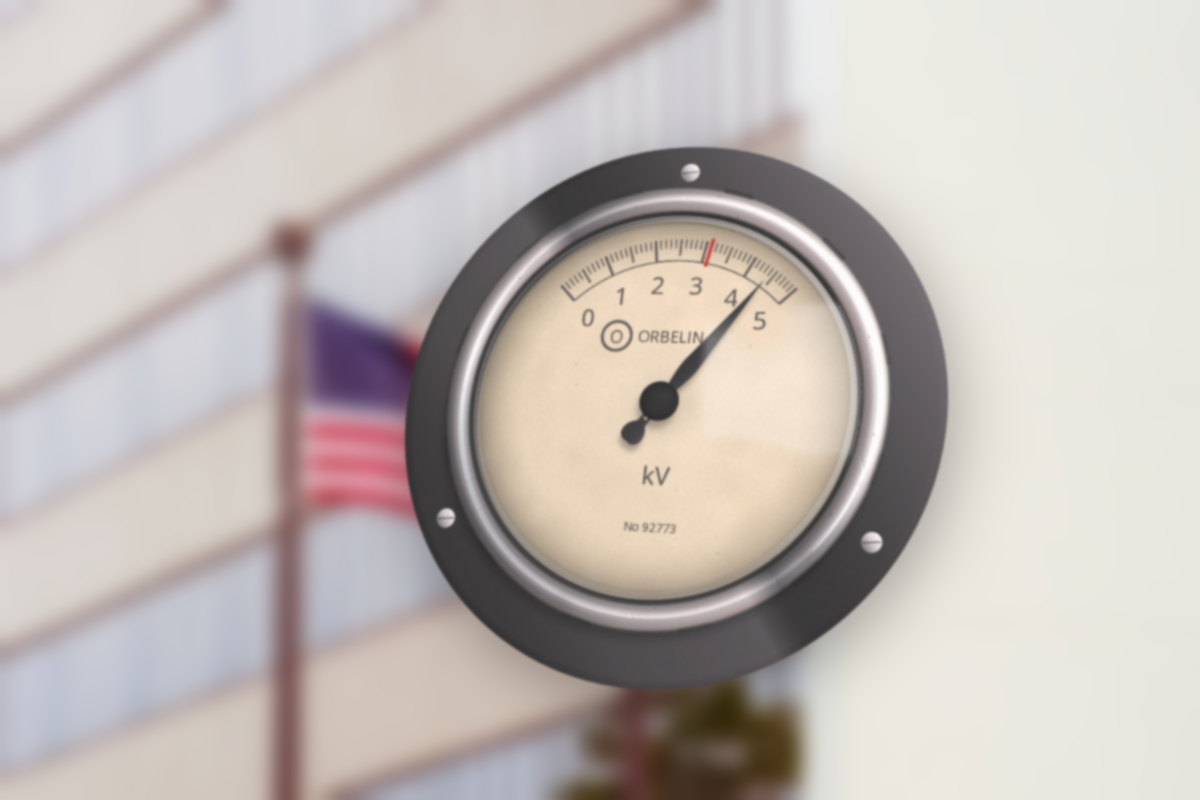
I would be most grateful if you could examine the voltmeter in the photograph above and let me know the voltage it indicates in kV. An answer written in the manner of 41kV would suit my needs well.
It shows 4.5kV
